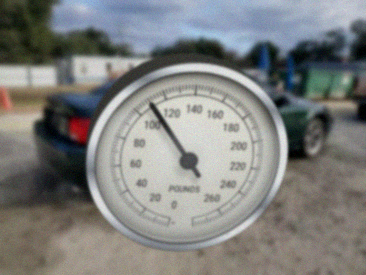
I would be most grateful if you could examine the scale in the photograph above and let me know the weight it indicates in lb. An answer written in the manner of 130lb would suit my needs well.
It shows 110lb
